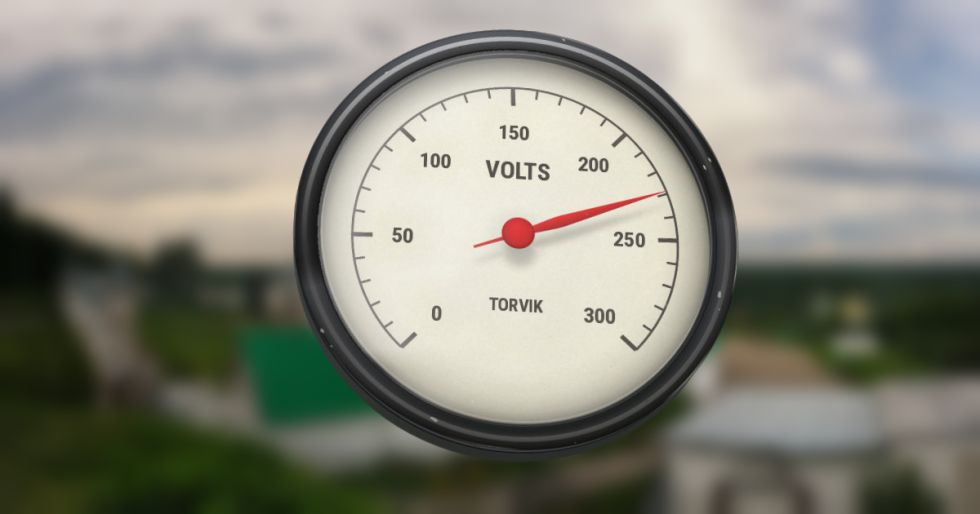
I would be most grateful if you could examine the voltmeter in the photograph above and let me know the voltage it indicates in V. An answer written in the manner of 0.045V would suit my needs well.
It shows 230V
